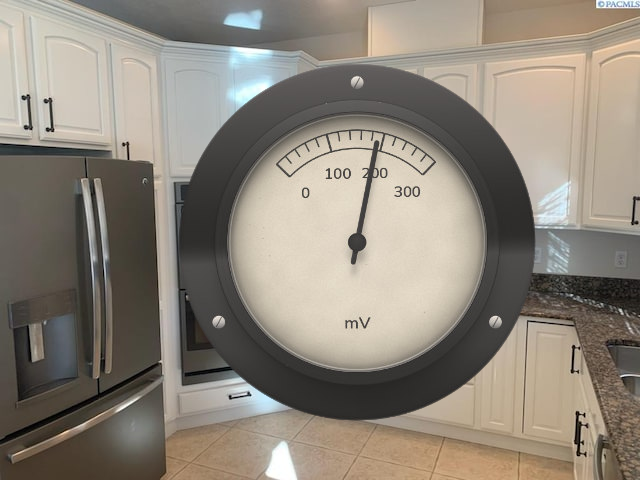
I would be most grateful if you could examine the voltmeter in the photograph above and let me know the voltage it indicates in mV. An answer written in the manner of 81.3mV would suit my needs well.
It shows 190mV
